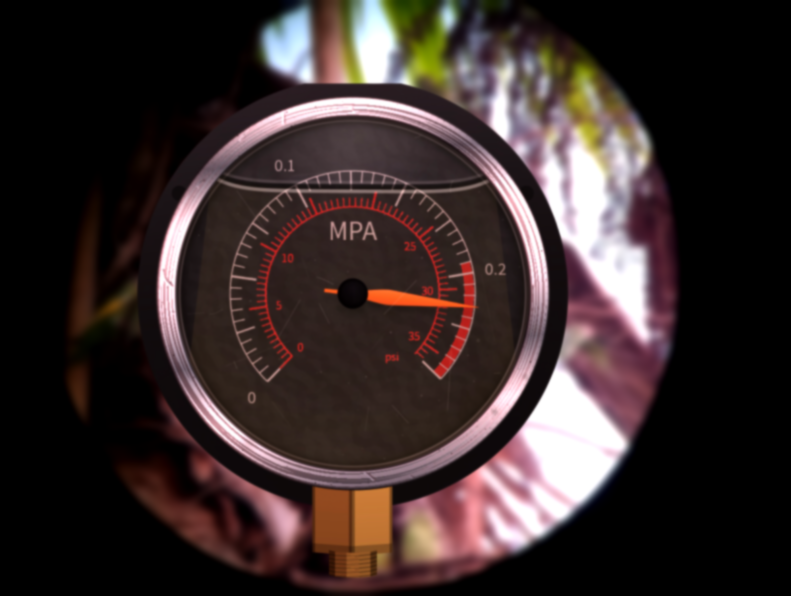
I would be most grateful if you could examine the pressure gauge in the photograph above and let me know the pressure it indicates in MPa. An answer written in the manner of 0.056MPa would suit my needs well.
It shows 0.215MPa
